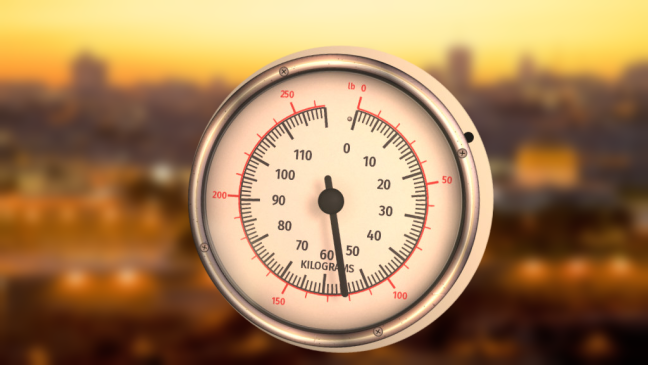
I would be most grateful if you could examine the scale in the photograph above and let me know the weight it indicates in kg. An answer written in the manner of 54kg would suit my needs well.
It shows 55kg
